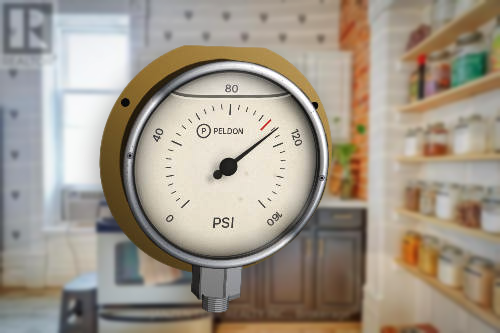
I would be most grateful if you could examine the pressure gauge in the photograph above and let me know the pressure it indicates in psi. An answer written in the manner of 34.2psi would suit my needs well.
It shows 110psi
